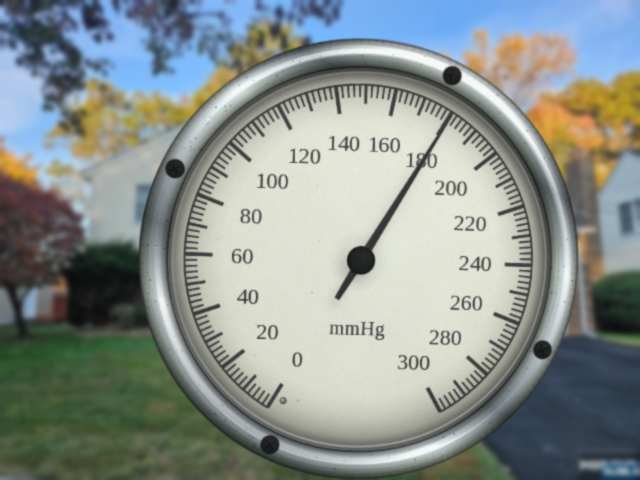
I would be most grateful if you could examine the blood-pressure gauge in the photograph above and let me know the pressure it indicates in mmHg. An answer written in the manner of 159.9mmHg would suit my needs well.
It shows 180mmHg
